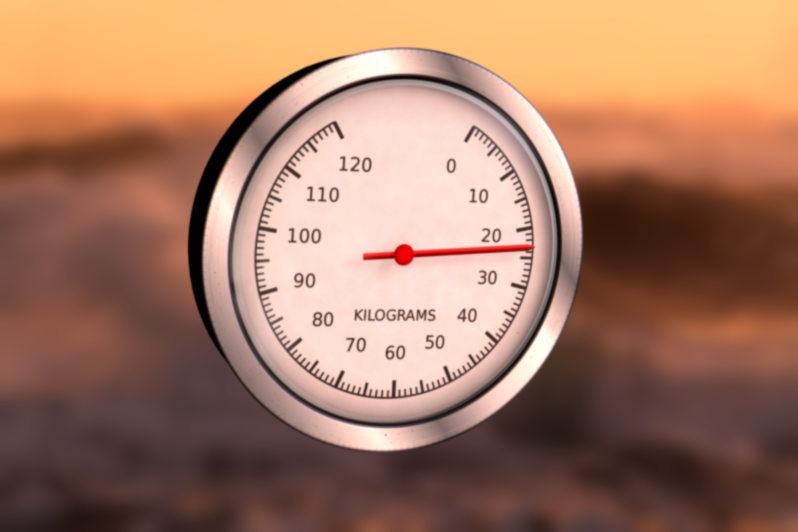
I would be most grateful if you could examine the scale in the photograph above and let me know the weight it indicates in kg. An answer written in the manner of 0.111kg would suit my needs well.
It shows 23kg
